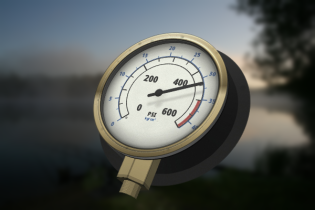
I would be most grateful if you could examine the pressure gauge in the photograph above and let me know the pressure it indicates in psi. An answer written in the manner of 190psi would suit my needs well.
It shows 450psi
